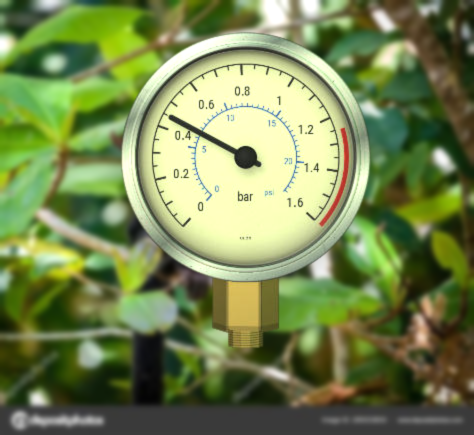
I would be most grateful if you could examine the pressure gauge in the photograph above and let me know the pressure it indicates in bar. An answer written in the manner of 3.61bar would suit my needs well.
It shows 0.45bar
